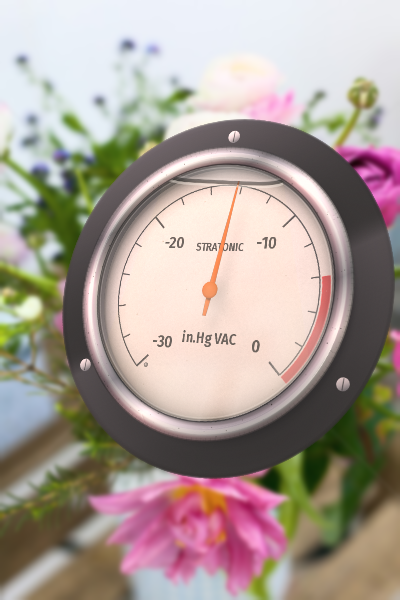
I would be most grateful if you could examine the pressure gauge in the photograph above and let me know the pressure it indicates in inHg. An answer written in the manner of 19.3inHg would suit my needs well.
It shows -14inHg
